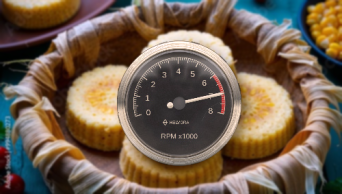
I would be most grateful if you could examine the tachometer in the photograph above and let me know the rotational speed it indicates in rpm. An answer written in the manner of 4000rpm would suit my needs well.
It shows 7000rpm
